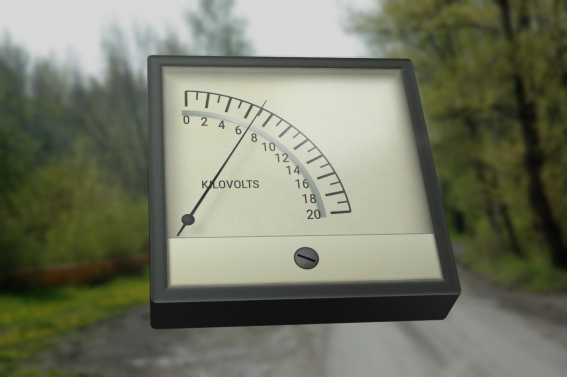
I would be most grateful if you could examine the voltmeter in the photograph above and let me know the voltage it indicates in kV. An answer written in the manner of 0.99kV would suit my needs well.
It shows 7kV
